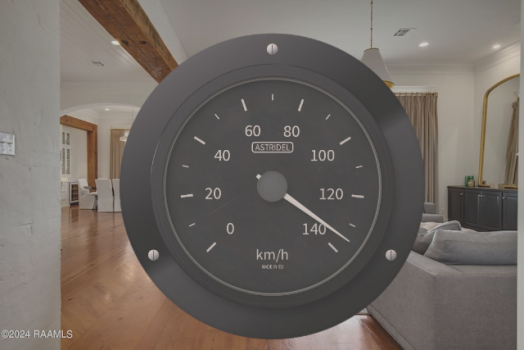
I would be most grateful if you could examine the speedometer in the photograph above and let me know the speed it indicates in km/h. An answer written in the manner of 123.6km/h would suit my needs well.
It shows 135km/h
